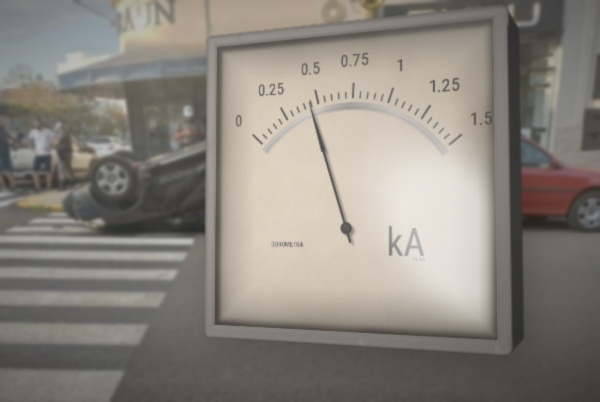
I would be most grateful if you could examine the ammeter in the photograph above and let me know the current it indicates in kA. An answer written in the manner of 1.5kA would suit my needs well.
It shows 0.45kA
